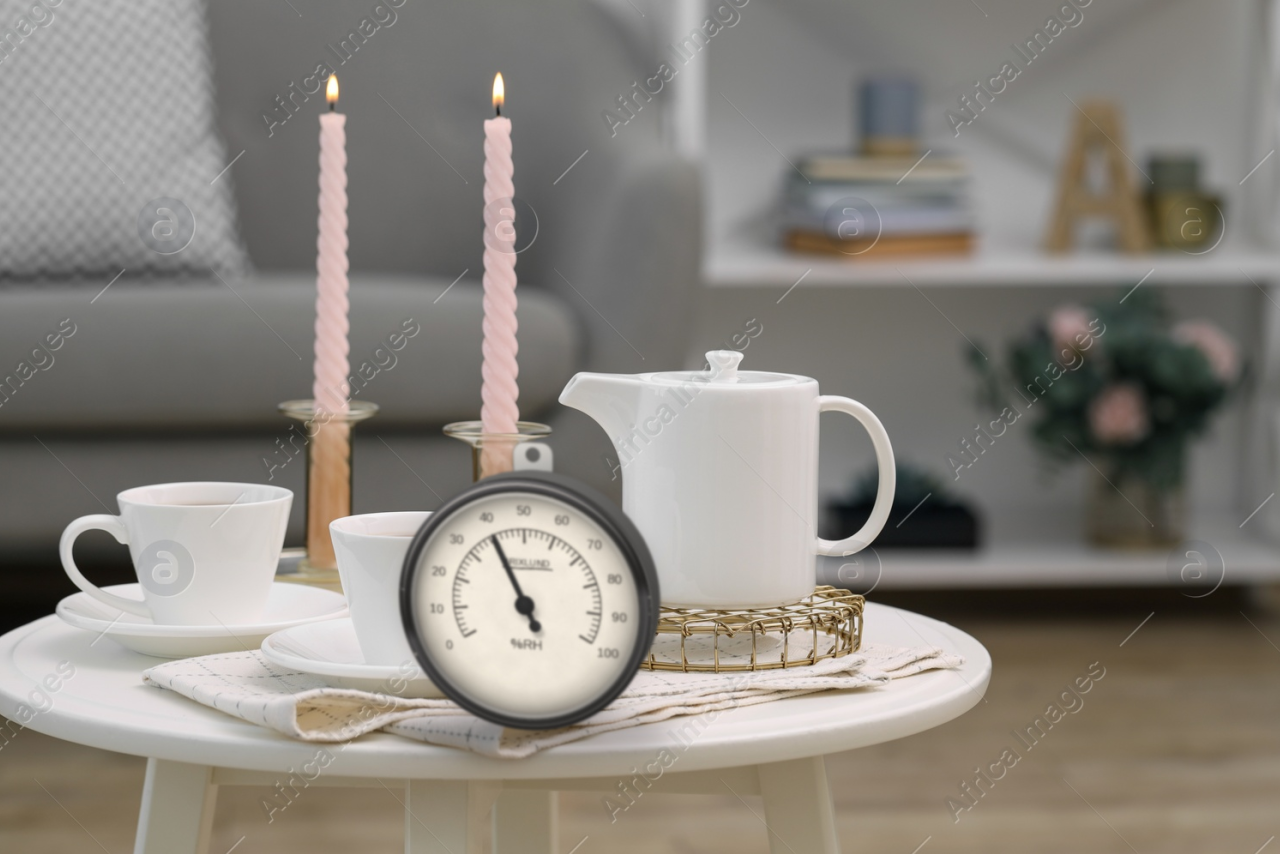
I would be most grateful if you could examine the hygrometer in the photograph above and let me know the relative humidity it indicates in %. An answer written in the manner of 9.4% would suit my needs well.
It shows 40%
